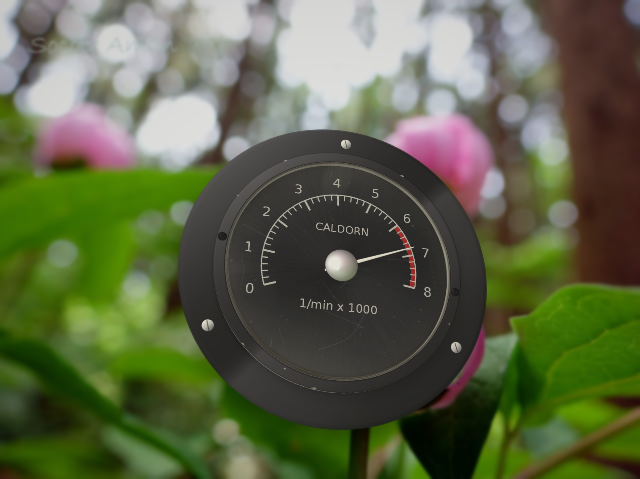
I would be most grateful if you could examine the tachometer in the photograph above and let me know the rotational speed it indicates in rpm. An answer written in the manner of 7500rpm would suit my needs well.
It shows 6800rpm
